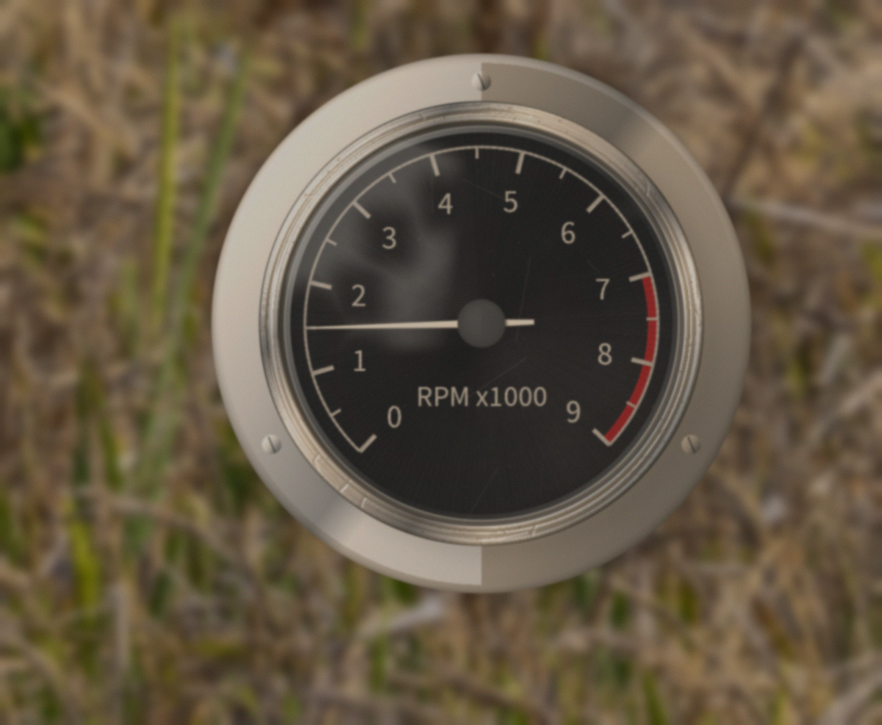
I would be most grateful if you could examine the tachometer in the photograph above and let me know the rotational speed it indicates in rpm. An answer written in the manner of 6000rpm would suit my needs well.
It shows 1500rpm
